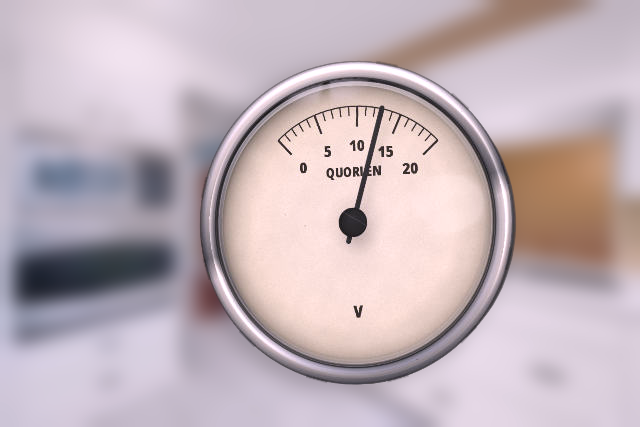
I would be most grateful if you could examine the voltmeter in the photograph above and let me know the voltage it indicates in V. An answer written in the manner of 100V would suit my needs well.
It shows 13V
